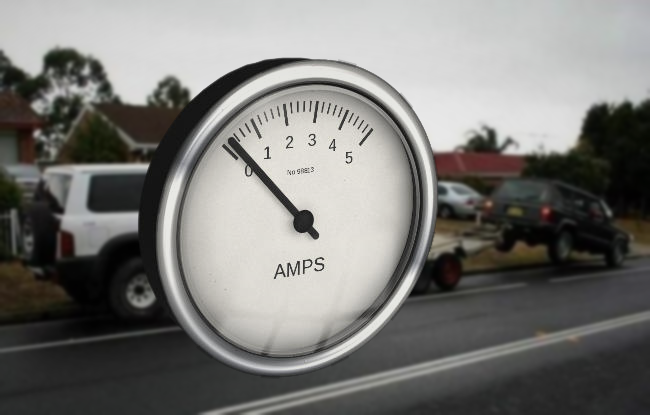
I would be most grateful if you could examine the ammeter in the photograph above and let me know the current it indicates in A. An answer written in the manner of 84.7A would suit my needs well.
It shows 0.2A
